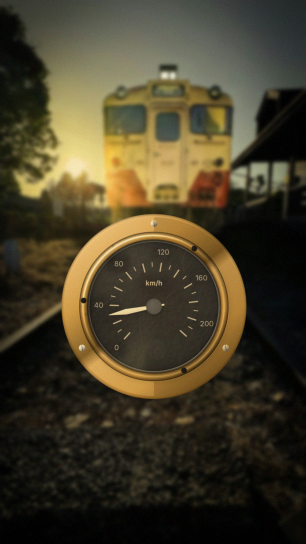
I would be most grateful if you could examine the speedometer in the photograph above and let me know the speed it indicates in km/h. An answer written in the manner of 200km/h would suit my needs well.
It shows 30km/h
